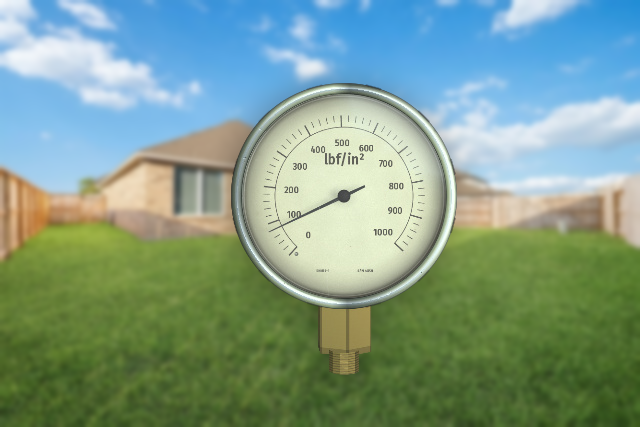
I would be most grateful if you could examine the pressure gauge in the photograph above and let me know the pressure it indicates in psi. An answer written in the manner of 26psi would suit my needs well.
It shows 80psi
